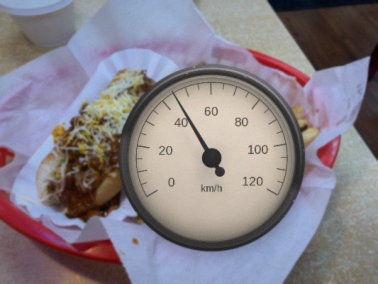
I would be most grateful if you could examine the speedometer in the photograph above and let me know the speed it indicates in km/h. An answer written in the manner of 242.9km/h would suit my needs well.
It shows 45km/h
